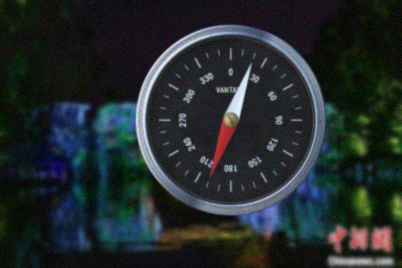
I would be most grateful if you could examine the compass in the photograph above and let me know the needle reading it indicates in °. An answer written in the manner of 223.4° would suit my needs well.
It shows 200°
